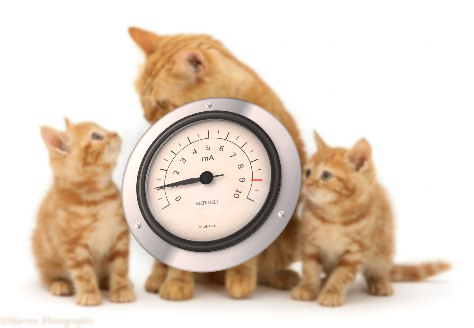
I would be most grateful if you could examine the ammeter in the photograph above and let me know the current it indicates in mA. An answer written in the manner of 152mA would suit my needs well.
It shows 1mA
